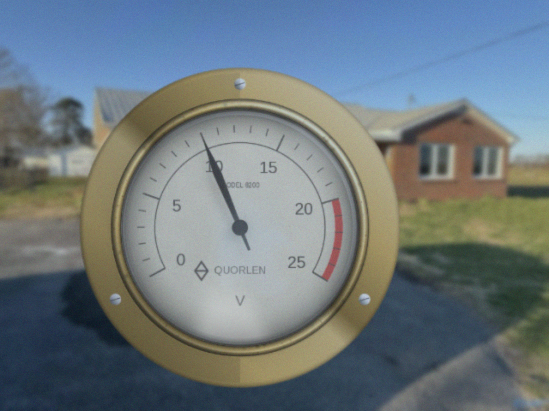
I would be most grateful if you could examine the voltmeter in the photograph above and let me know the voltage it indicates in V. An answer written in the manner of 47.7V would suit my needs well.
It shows 10V
